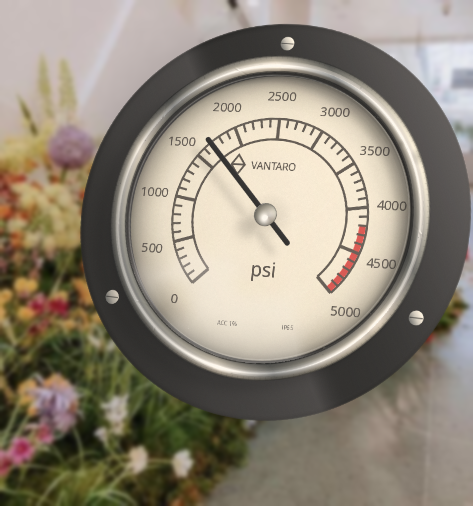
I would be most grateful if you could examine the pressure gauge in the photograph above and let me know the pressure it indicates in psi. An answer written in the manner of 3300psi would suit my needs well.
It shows 1700psi
